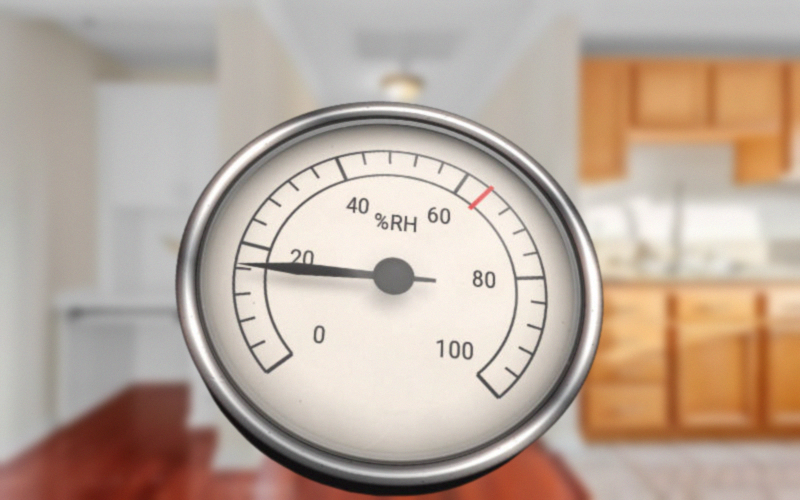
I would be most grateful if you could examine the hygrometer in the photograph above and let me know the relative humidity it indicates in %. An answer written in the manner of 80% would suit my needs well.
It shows 16%
